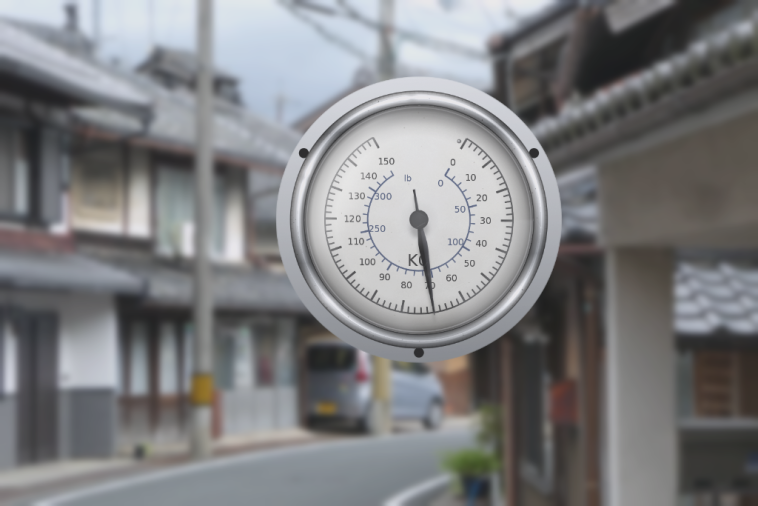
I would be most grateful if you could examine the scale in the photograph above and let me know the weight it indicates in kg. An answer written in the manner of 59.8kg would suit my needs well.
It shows 70kg
